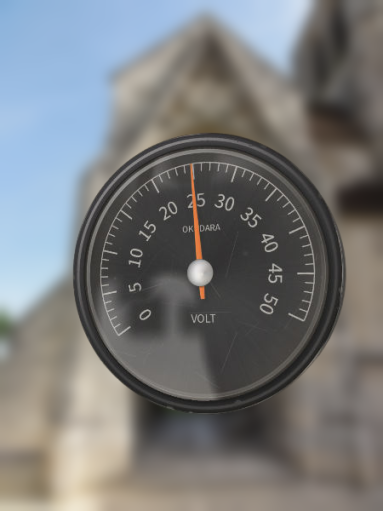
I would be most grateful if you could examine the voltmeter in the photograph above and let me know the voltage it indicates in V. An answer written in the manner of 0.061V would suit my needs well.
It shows 25V
